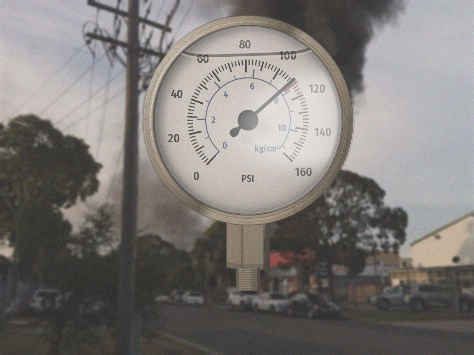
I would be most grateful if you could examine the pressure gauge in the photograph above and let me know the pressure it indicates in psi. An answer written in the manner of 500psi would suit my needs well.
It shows 110psi
